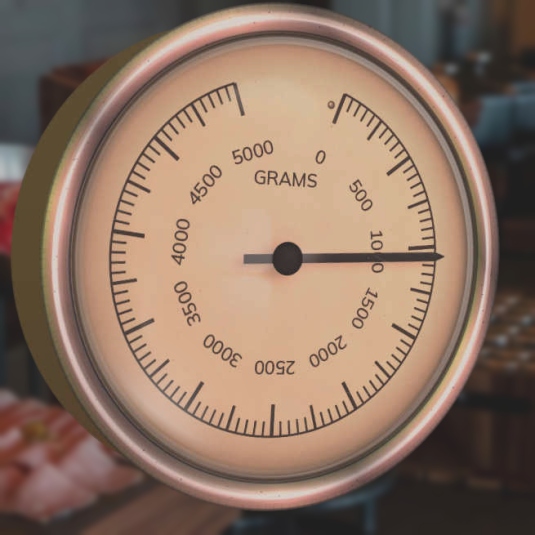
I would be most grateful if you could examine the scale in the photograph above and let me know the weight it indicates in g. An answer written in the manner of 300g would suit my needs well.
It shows 1050g
